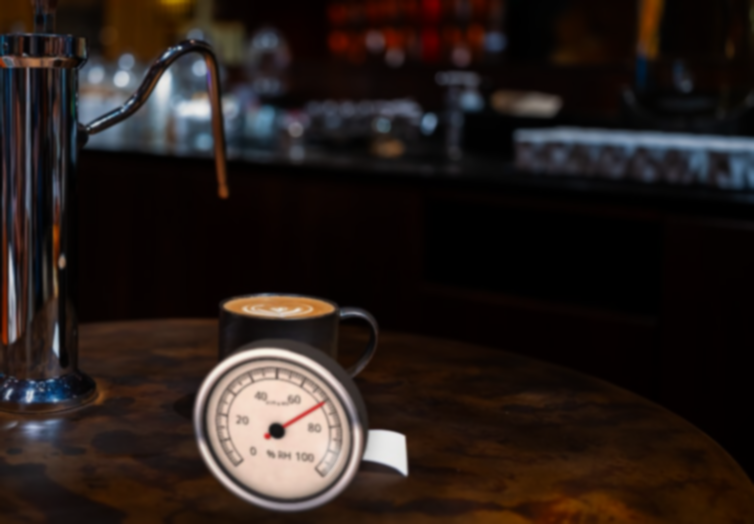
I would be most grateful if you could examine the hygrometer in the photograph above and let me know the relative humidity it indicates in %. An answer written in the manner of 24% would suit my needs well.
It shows 70%
